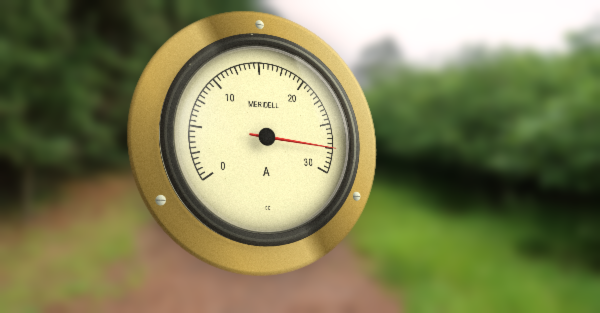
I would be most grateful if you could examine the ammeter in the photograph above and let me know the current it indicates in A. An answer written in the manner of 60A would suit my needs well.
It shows 27.5A
